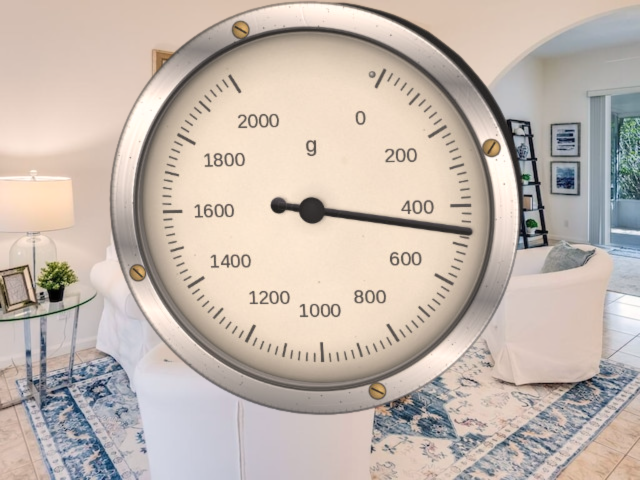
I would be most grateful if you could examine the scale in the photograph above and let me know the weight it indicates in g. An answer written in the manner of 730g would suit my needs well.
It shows 460g
